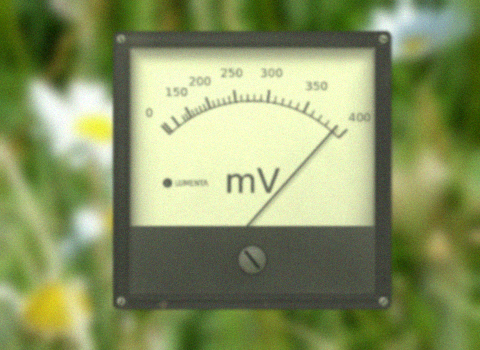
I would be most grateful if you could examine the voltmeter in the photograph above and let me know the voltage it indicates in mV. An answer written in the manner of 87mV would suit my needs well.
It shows 390mV
